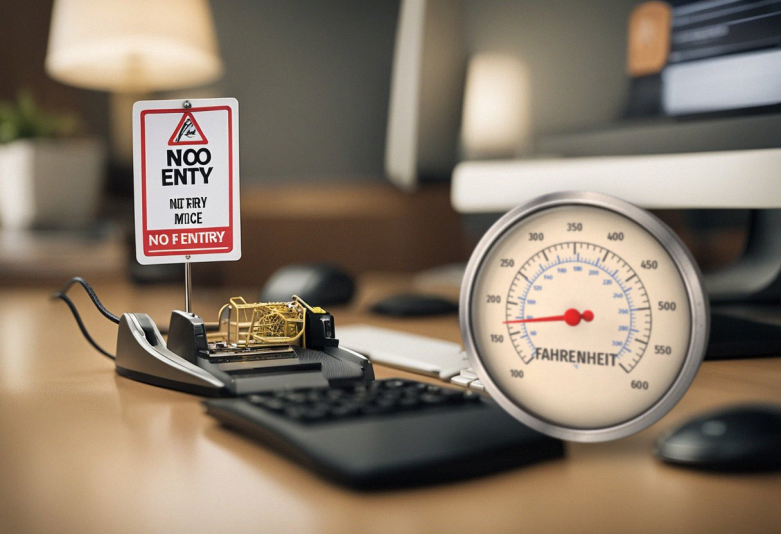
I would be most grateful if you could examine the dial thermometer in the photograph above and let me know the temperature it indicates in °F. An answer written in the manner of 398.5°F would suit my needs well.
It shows 170°F
